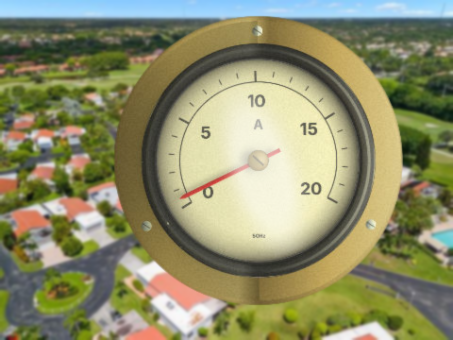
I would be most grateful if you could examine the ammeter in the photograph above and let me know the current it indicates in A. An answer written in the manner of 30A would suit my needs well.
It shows 0.5A
